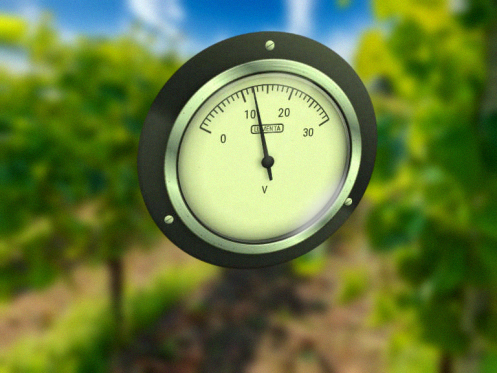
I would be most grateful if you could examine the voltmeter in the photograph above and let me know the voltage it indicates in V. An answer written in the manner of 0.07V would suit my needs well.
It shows 12V
